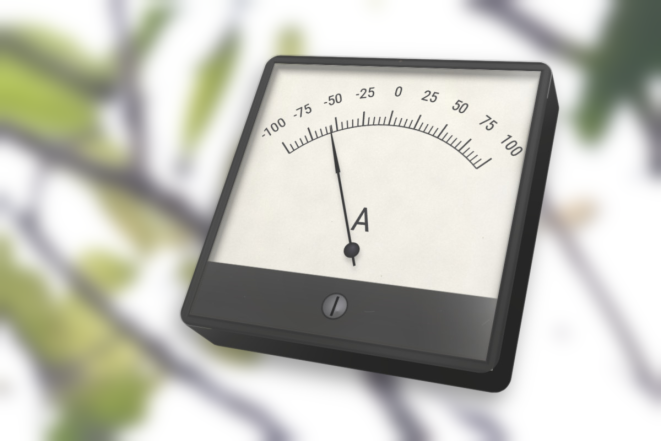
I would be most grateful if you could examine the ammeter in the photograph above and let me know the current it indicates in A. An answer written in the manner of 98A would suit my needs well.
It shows -55A
